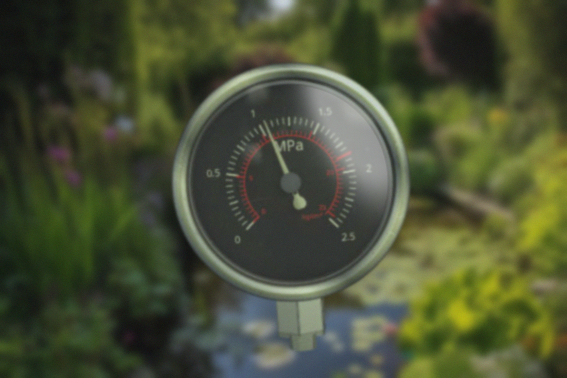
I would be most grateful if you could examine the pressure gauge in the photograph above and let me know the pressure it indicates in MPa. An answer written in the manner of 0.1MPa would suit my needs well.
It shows 1.05MPa
